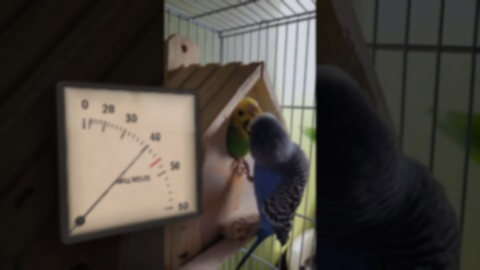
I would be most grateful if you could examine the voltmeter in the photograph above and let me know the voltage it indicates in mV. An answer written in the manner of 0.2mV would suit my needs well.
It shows 40mV
